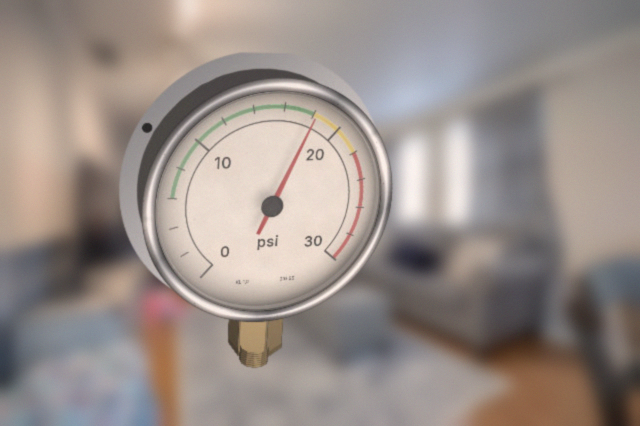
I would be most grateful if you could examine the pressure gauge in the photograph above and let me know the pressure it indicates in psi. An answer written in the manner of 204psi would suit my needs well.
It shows 18psi
